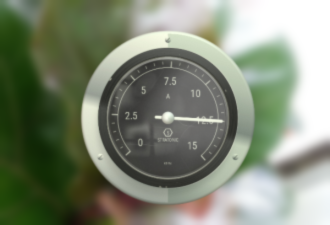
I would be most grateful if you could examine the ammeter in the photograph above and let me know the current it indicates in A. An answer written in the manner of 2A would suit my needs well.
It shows 12.5A
